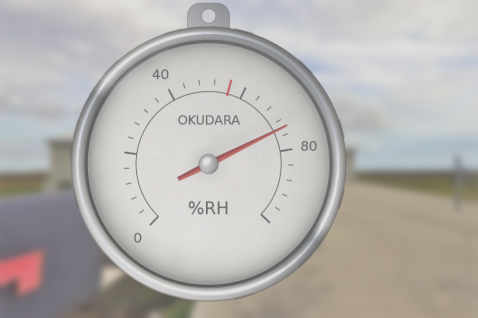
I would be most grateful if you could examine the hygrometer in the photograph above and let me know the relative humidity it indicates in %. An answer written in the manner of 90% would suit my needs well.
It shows 74%
